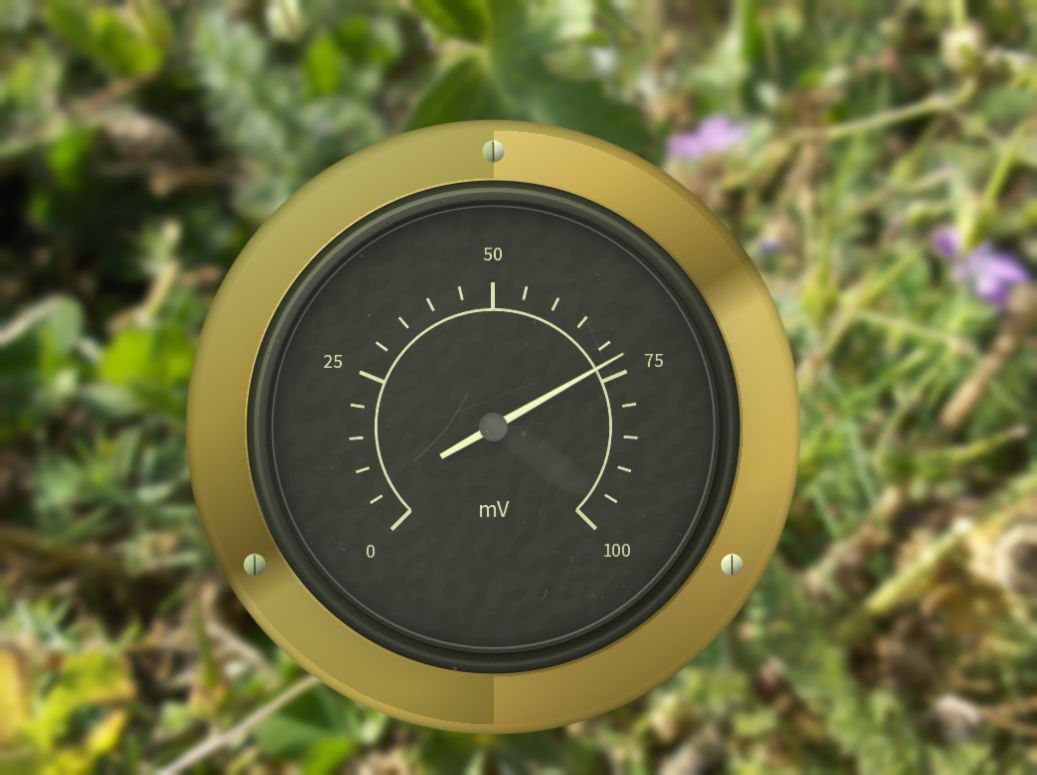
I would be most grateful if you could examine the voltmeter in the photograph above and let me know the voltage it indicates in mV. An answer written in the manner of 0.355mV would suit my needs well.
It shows 72.5mV
